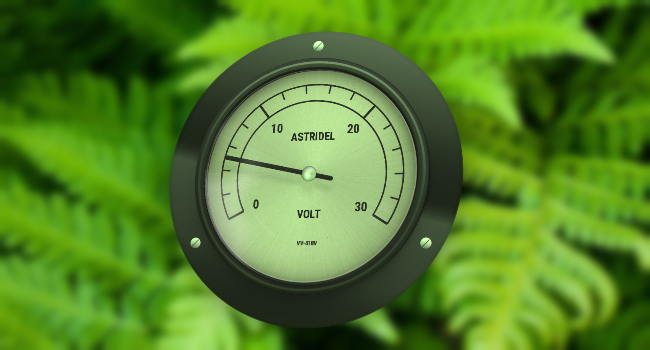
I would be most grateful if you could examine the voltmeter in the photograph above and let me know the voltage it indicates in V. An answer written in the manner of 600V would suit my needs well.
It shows 5V
